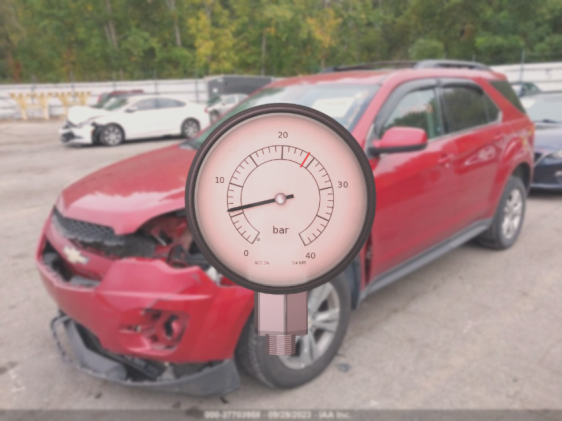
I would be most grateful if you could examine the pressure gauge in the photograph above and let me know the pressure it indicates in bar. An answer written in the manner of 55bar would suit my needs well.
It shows 6bar
